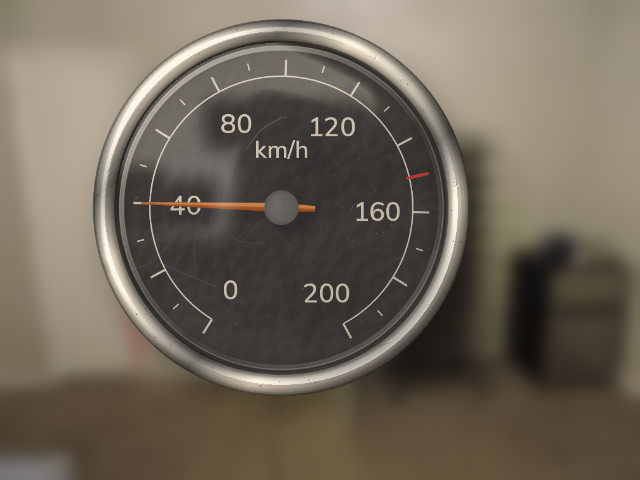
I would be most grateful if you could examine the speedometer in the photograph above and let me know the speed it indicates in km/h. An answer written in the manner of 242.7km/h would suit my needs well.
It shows 40km/h
